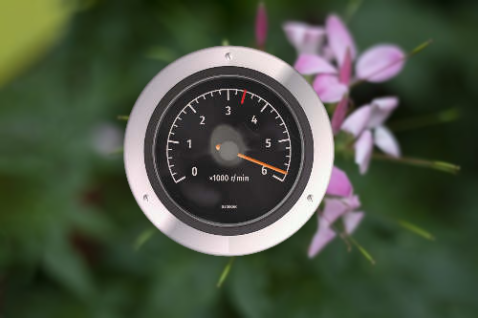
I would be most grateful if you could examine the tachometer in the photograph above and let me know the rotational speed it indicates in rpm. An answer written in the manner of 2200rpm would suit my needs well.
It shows 5800rpm
